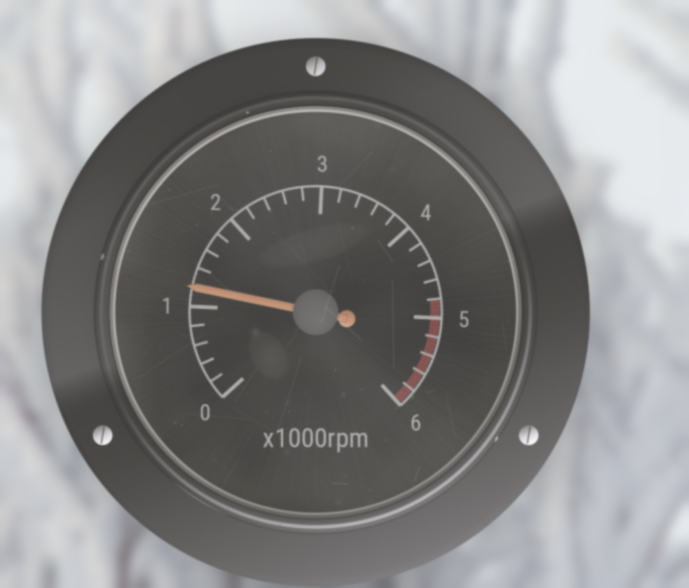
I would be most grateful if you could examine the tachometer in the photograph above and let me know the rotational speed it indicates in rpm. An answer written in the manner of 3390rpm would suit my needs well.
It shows 1200rpm
